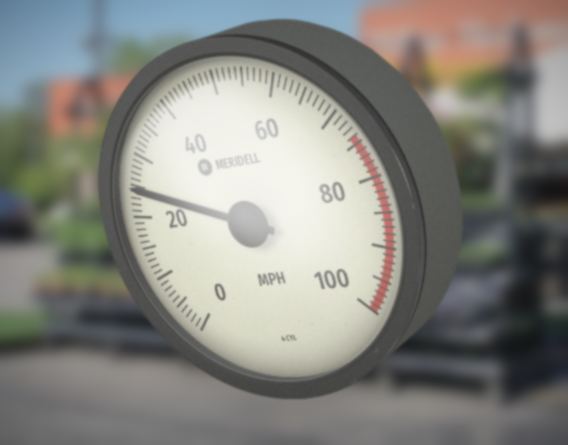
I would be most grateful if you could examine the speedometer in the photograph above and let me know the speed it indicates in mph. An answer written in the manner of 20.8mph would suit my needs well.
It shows 25mph
